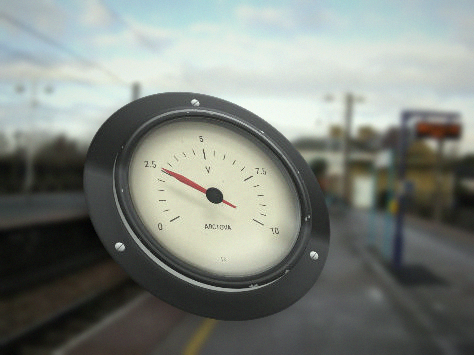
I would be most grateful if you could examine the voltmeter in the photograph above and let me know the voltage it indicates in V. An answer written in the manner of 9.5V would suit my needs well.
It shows 2.5V
